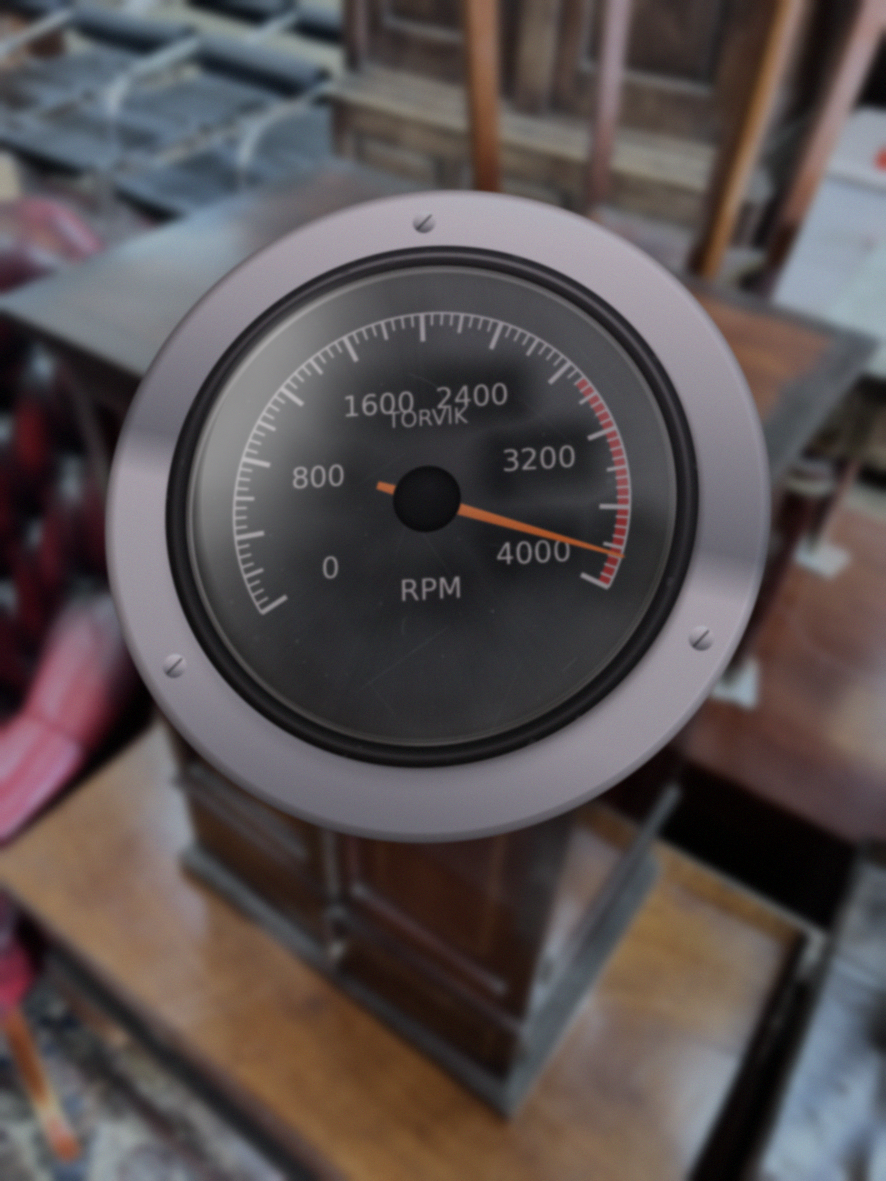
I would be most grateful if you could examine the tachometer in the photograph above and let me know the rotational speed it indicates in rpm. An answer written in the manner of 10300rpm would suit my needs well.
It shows 3850rpm
